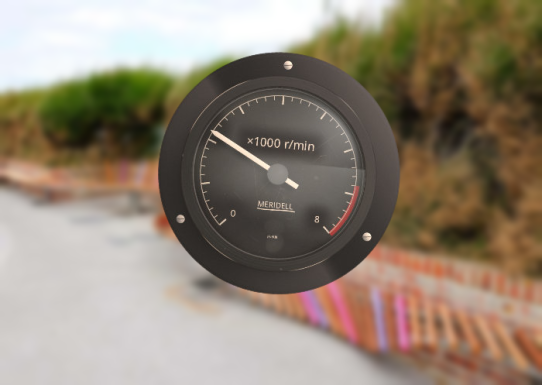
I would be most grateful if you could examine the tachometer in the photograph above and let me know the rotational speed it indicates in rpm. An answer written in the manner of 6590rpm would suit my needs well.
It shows 2200rpm
